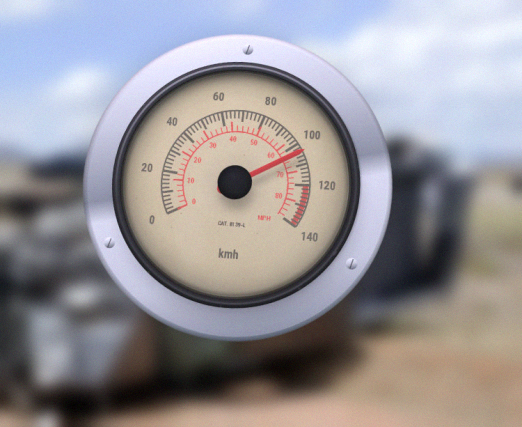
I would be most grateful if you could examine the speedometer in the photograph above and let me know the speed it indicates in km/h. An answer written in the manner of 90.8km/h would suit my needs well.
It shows 104km/h
